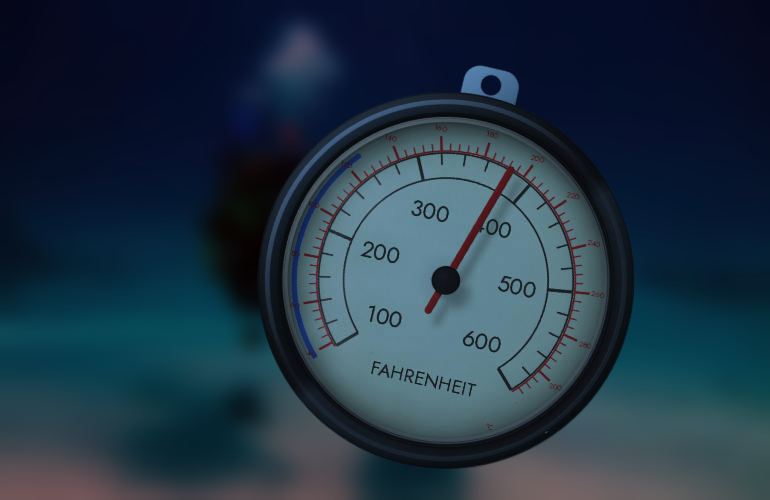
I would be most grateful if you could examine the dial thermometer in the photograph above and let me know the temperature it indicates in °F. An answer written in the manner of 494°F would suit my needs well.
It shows 380°F
